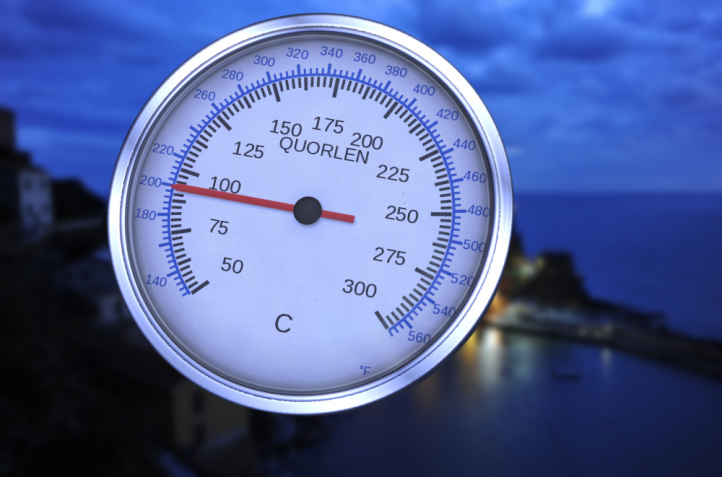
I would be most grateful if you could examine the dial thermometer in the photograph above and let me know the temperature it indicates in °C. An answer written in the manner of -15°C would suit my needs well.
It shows 92.5°C
